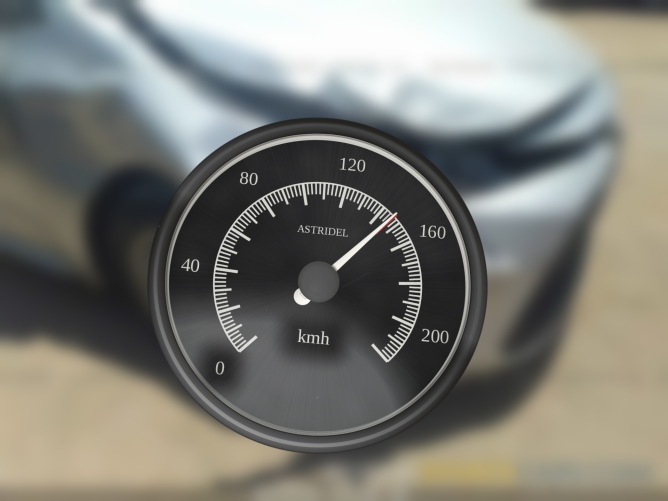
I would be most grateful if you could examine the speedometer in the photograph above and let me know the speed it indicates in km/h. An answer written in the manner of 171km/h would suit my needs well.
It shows 146km/h
